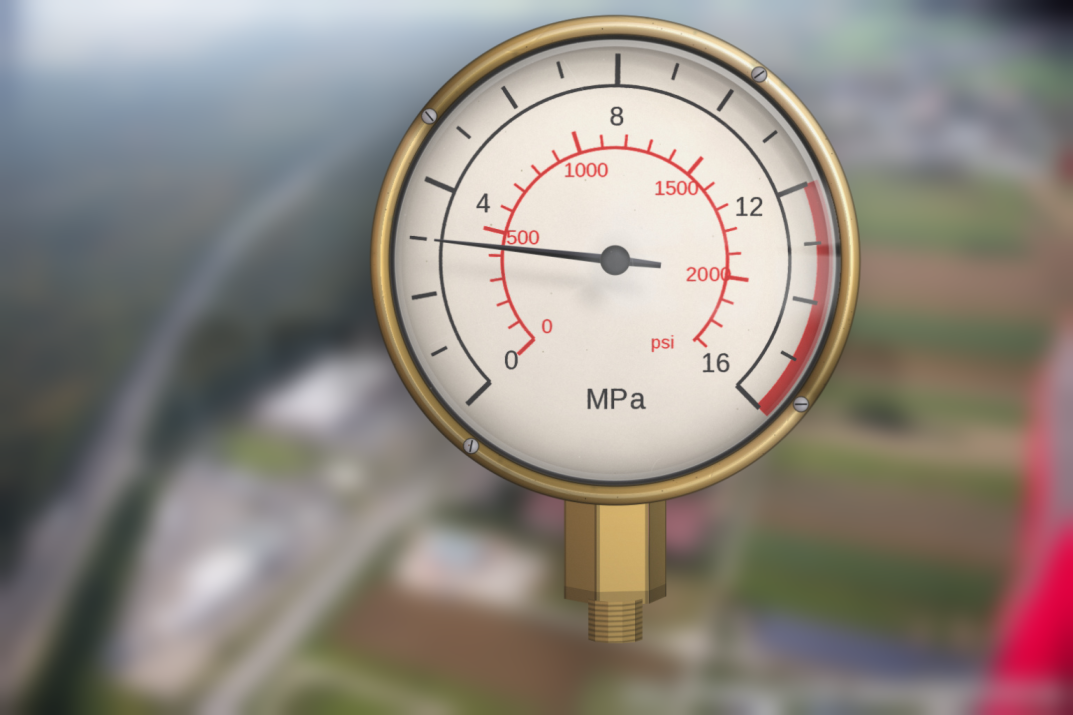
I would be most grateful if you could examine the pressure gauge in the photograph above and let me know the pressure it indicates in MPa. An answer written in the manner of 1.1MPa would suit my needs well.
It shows 3MPa
